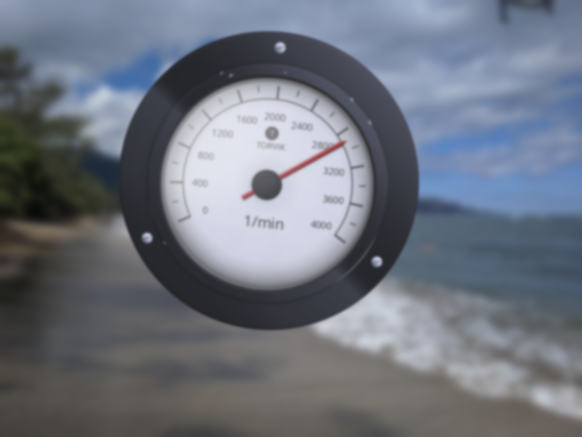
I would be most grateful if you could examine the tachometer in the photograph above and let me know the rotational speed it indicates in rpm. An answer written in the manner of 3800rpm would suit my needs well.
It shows 2900rpm
